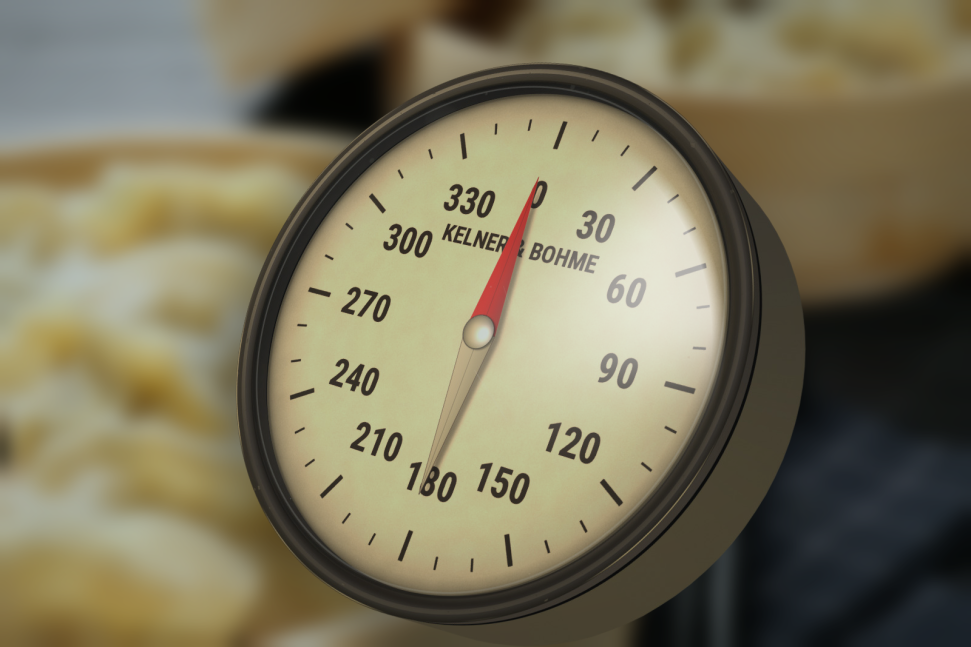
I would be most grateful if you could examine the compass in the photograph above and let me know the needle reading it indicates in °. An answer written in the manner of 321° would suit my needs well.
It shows 0°
